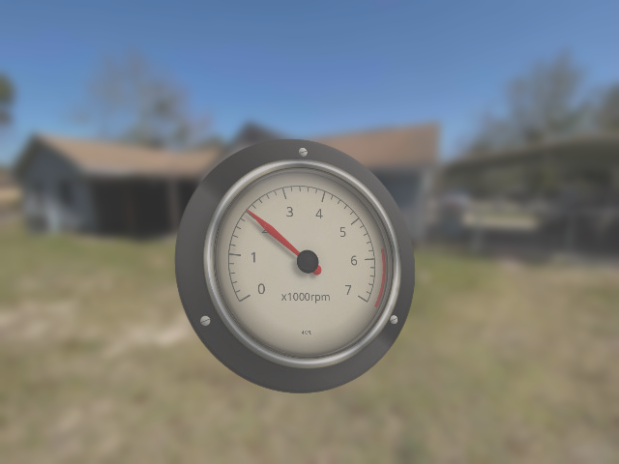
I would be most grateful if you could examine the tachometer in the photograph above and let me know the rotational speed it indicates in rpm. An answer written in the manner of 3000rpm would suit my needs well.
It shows 2000rpm
